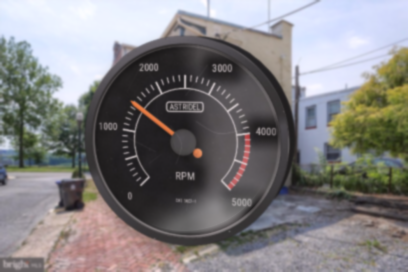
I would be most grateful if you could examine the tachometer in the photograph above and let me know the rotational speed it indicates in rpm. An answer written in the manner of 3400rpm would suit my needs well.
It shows 1500rpm
